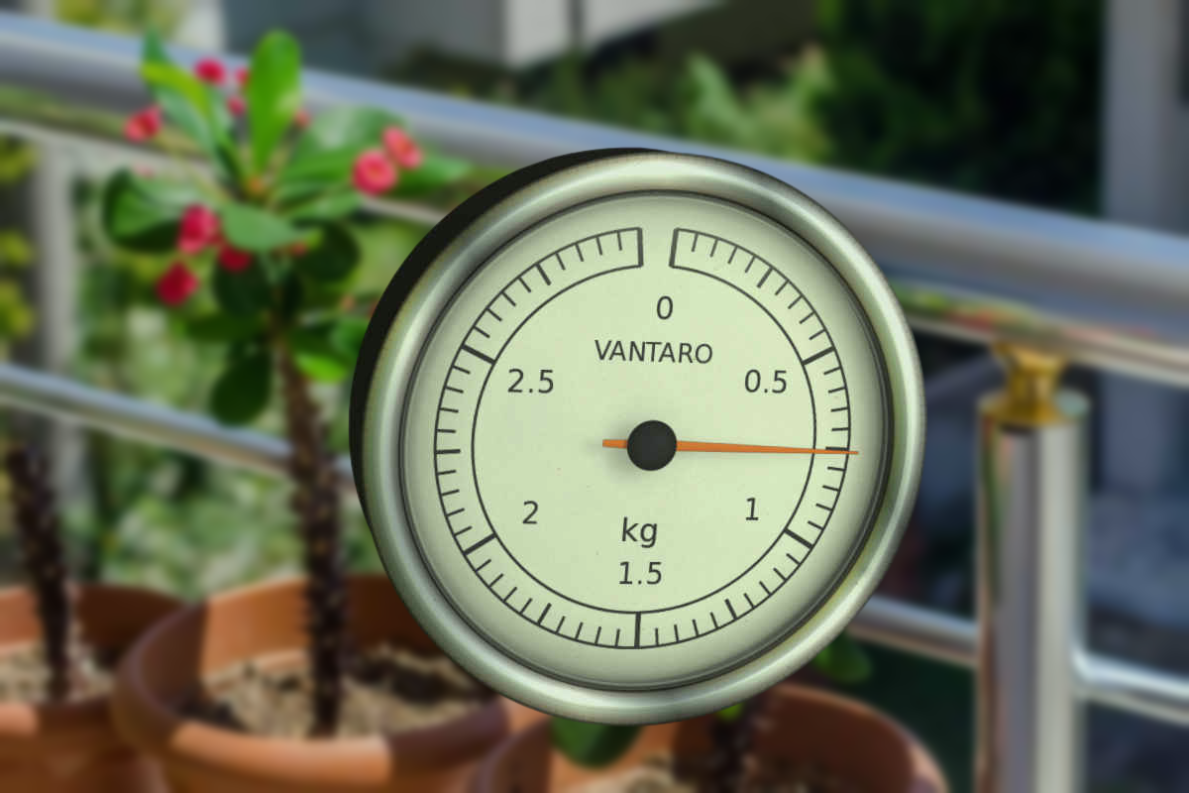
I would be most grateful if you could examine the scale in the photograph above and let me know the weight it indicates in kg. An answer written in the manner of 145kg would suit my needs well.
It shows 0.75kg
